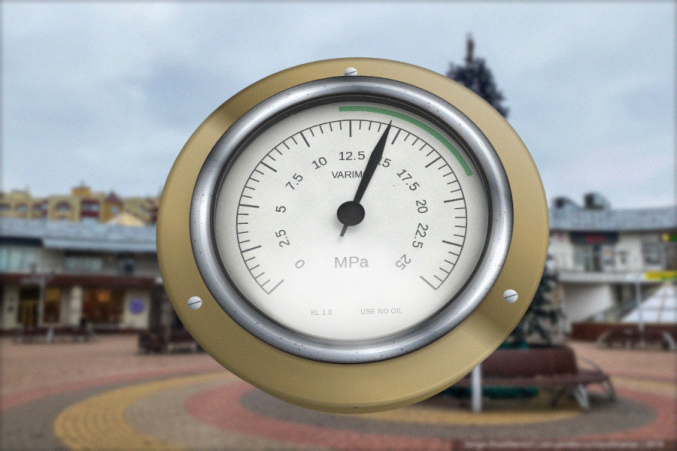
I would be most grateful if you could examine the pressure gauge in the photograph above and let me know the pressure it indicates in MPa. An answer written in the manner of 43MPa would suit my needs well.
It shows 14.5MPa
